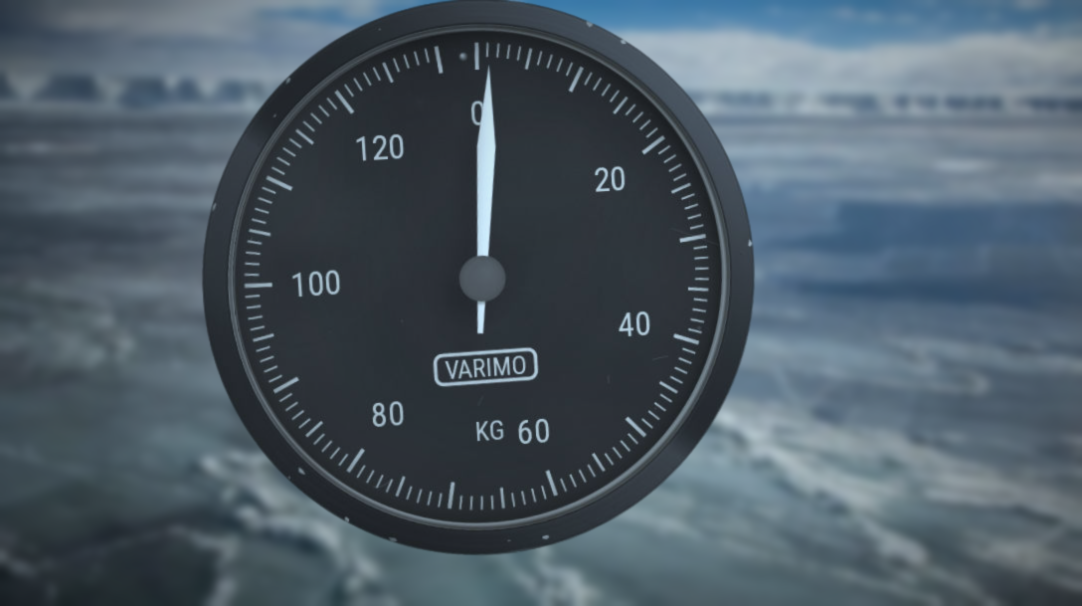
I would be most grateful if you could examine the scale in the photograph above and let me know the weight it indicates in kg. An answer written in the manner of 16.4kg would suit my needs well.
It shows 1kg
